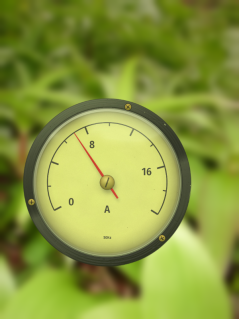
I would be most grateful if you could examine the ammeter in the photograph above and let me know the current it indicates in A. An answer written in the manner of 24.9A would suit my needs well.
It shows 7A
